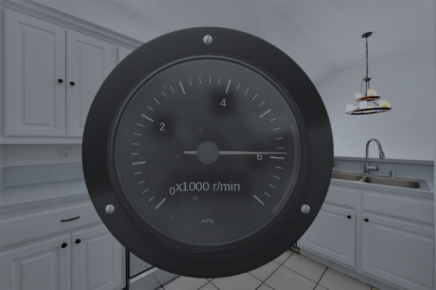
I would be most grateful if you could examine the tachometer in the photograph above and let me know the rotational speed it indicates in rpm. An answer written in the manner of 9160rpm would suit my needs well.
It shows 5900rpm
